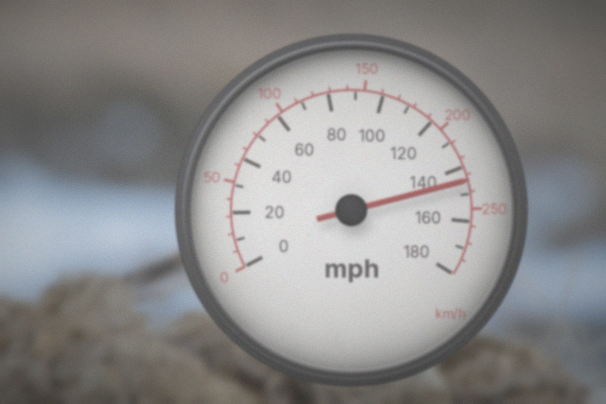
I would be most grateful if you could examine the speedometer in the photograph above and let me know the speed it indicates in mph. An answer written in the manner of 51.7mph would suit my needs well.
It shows 145mph
